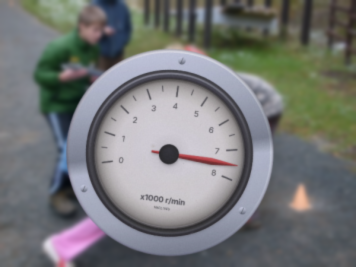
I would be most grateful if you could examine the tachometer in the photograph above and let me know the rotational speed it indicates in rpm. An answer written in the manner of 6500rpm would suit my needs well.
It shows 7500rpm
